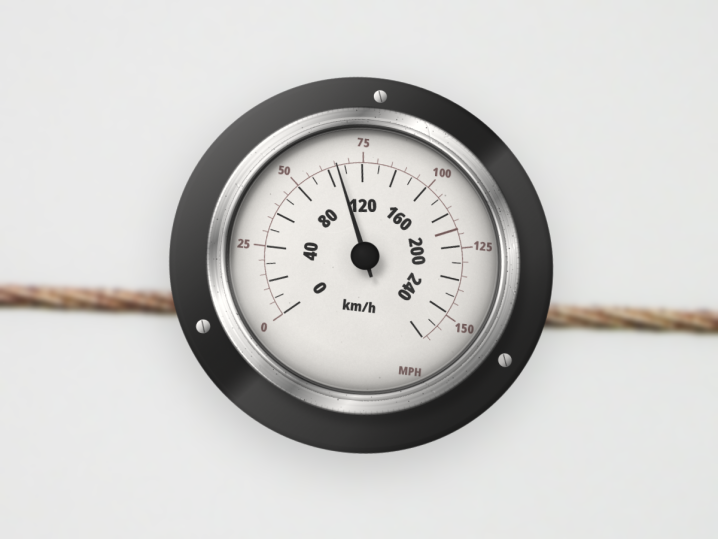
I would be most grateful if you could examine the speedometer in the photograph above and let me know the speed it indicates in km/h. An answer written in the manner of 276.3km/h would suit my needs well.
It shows 105km/h
